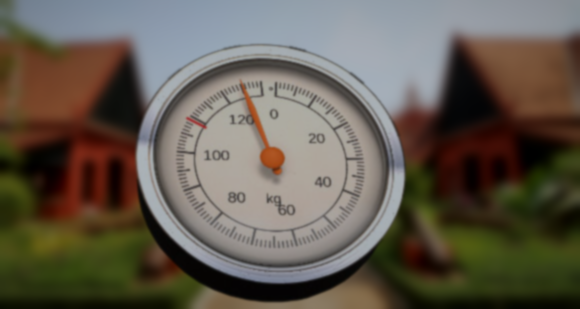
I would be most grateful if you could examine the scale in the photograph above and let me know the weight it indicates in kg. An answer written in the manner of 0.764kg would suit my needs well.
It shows 125kg
